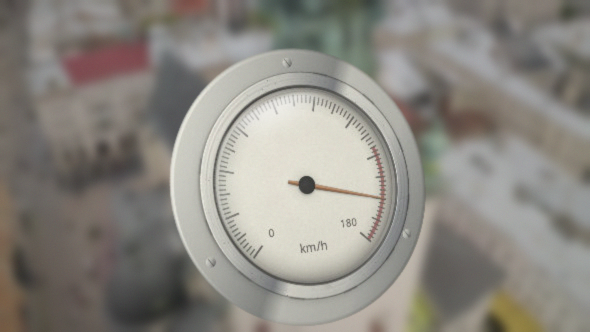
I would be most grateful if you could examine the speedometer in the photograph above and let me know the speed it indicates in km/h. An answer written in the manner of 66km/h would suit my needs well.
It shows 160km/h
